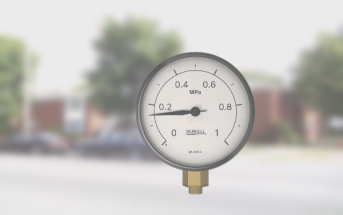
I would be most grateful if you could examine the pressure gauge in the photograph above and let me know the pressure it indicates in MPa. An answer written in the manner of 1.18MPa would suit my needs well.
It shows 0.15MPa
